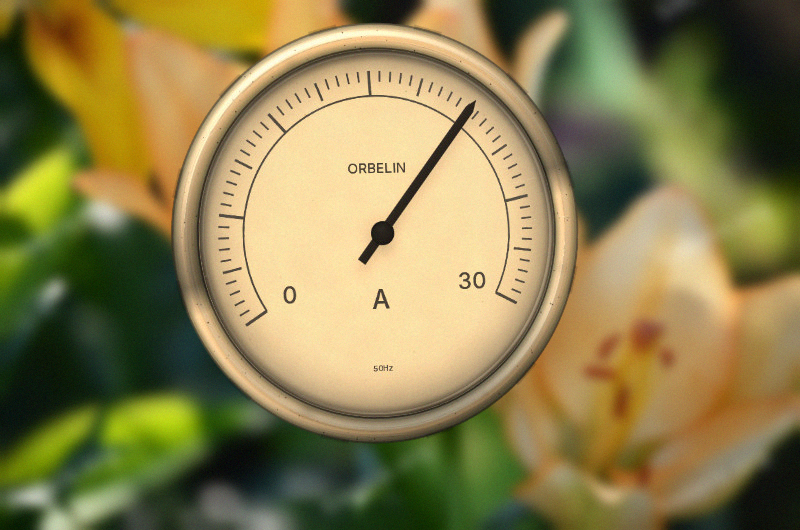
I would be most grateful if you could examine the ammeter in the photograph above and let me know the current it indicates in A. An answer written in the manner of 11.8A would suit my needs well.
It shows 20A
